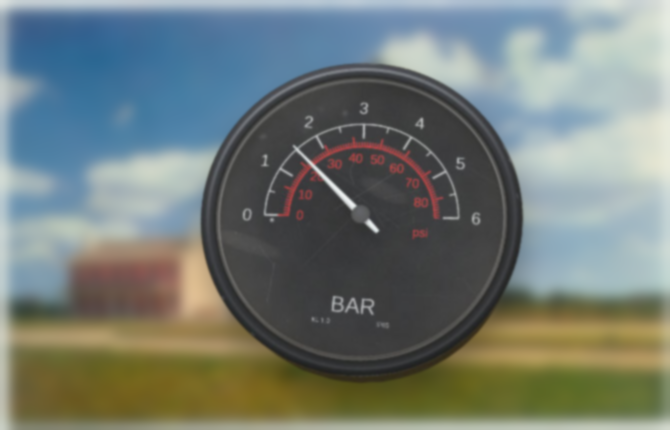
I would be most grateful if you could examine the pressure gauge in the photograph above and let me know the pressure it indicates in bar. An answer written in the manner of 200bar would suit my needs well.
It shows 1.5bar
